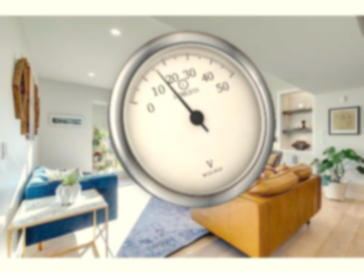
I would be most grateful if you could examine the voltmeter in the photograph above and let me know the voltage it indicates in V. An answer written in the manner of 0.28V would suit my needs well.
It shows 15V
